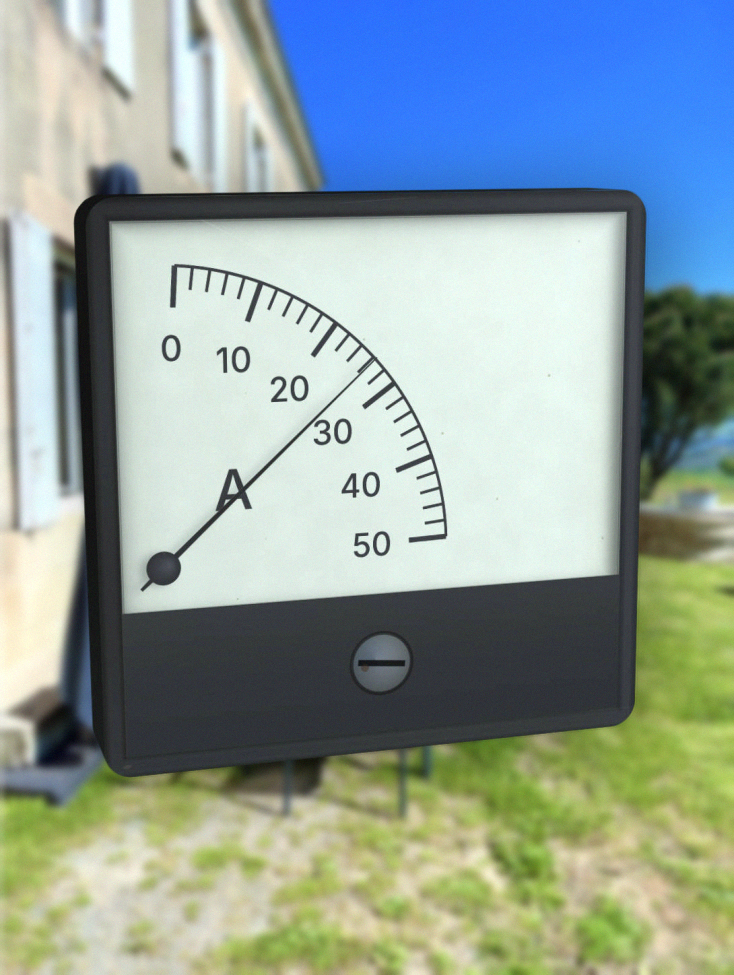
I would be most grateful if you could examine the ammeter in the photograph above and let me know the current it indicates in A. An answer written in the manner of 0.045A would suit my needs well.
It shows 26A
